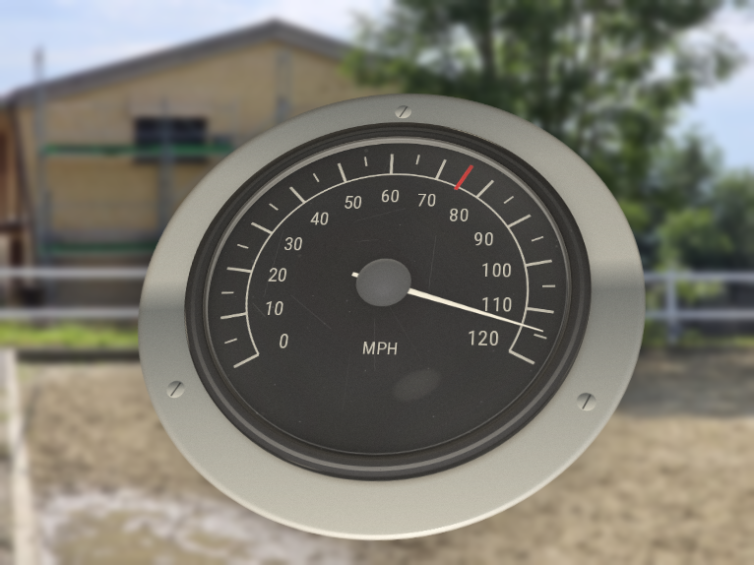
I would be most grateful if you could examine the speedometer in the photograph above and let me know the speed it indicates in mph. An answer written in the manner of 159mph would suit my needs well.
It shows 115mph
